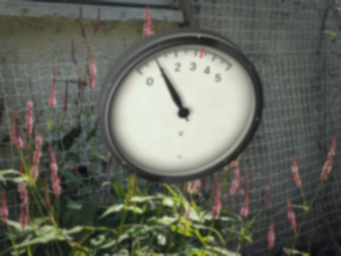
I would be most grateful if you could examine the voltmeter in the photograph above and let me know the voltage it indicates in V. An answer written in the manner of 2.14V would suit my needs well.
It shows 1V
